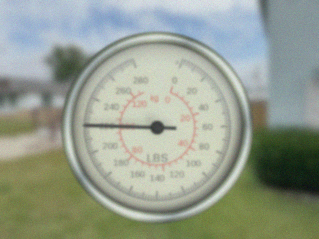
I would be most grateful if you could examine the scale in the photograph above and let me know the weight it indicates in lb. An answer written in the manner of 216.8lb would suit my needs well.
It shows 220lb
